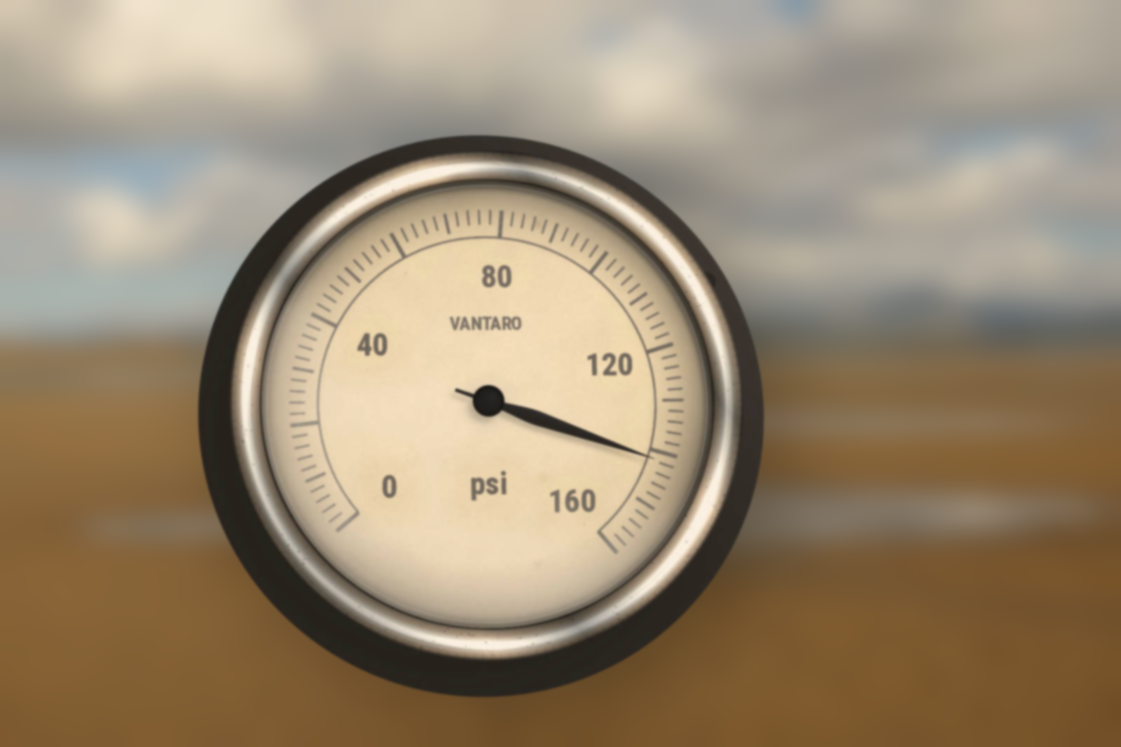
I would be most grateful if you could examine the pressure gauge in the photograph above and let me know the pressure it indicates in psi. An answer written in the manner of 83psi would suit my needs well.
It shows 142psi
